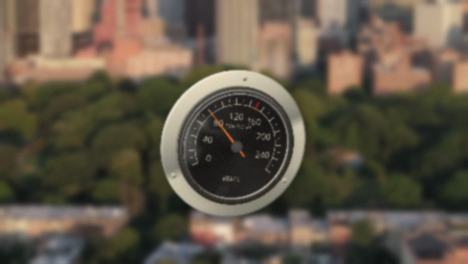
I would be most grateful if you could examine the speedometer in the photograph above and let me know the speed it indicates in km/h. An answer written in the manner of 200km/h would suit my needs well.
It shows 80km/h
